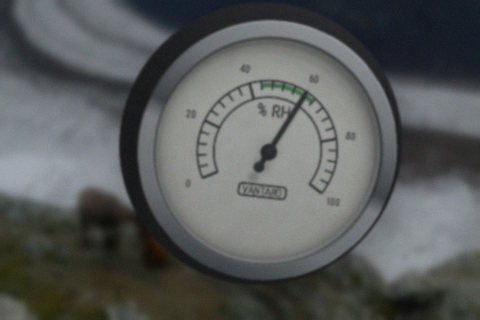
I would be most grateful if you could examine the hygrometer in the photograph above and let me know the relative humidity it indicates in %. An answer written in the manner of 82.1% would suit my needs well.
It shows 60%
